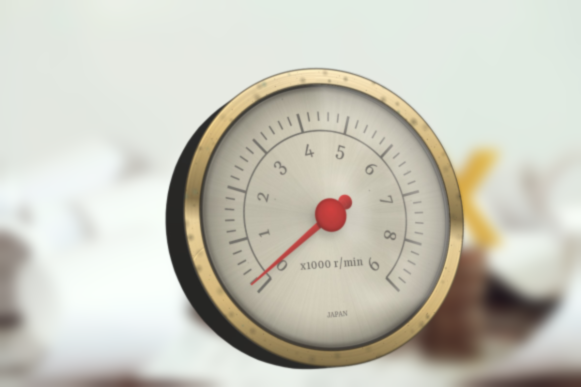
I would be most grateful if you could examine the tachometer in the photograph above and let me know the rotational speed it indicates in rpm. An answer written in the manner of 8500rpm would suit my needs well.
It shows 200rpm
